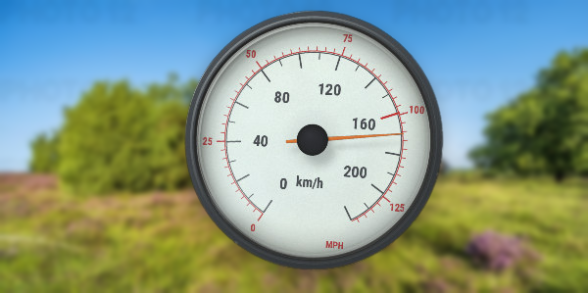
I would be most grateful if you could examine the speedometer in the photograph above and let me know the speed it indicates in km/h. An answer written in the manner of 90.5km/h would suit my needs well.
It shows 170km/h
